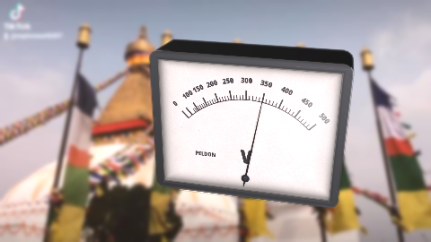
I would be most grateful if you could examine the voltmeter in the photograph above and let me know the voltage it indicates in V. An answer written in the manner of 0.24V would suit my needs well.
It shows 350V
